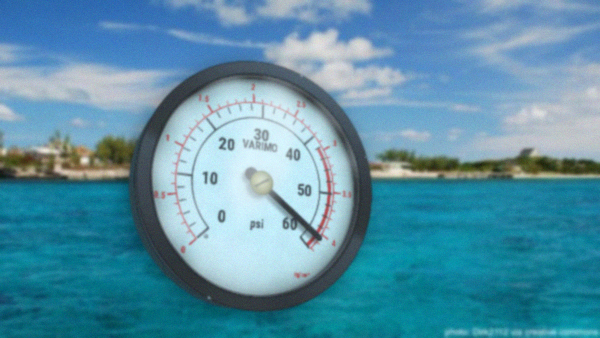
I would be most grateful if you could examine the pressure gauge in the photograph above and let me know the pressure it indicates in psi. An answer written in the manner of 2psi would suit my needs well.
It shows 58psi
